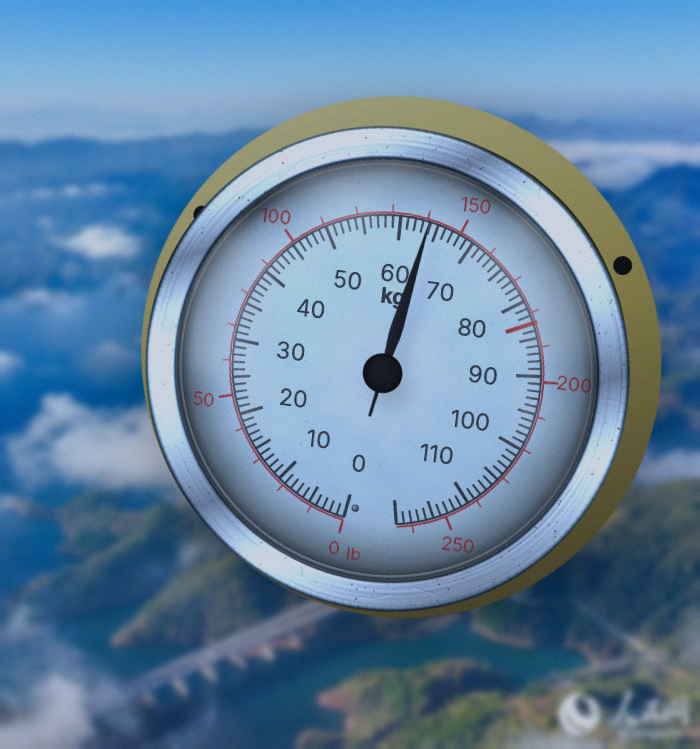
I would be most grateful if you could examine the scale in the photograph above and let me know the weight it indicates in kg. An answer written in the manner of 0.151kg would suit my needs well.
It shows 64kg
